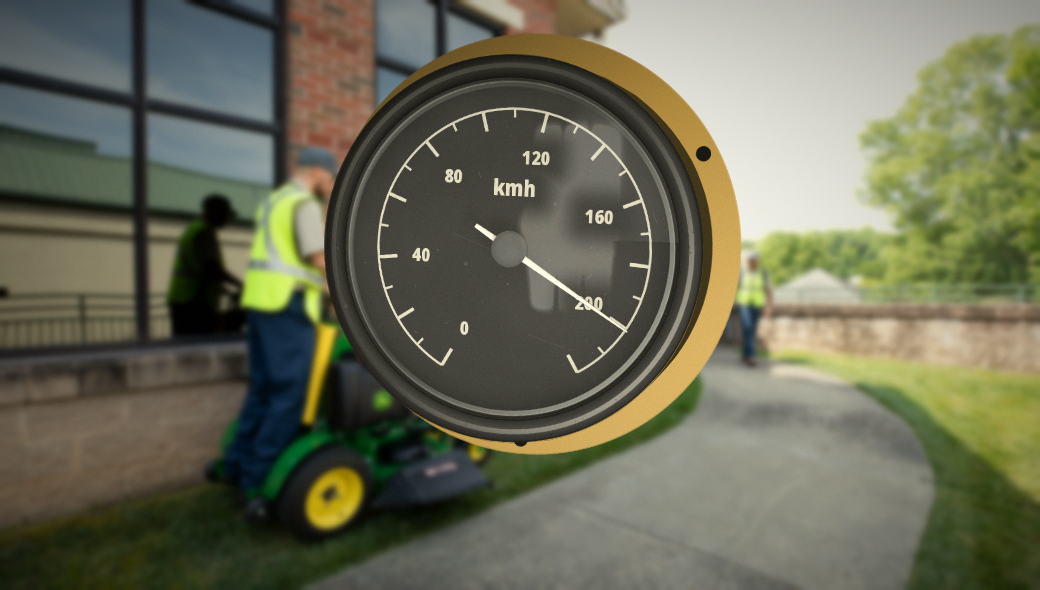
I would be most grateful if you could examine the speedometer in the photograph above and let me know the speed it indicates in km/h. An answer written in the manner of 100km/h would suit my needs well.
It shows 200km/h
